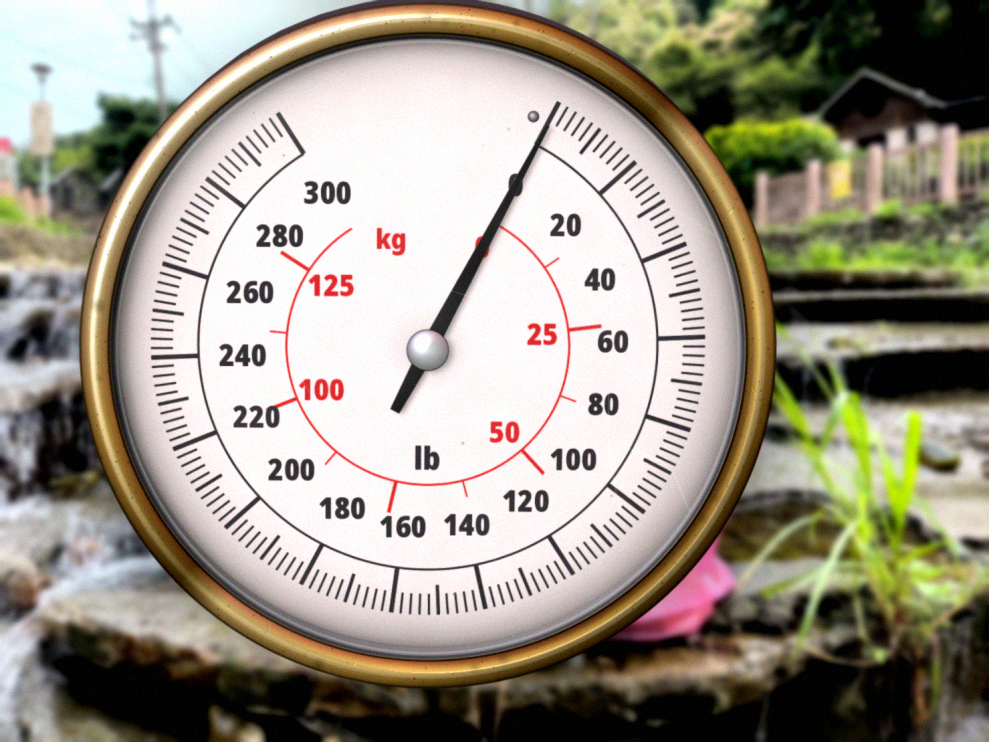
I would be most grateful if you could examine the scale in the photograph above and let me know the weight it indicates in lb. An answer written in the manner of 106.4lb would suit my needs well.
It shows 0lb
